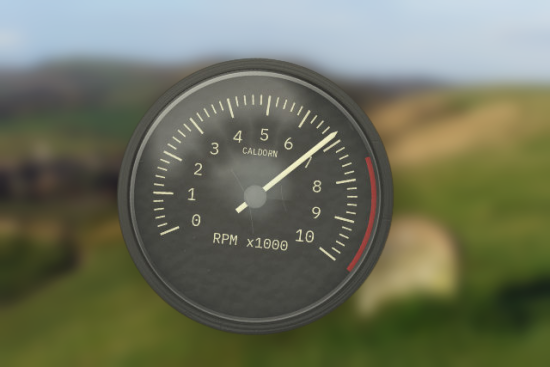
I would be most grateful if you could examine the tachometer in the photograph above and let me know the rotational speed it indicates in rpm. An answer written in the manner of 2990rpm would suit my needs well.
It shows 6800rpm
